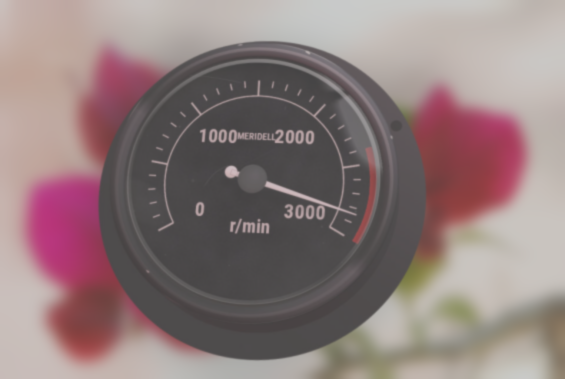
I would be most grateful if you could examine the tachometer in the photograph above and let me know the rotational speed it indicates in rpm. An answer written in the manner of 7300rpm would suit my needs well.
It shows 2850rpm
